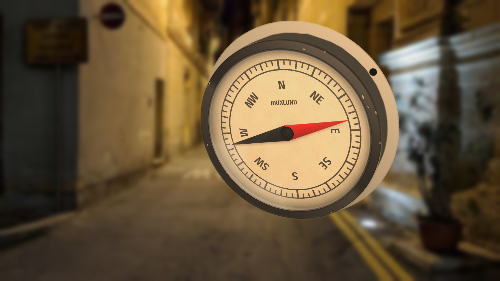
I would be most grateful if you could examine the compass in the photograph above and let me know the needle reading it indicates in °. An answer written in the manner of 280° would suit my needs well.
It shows 80°
